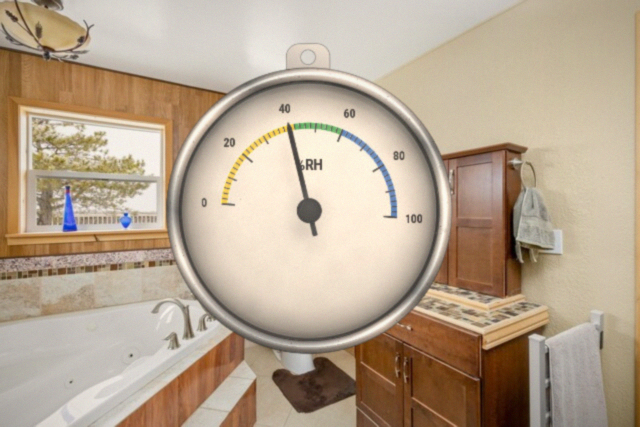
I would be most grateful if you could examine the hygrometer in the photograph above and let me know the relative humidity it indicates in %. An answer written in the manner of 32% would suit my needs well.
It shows 40%
